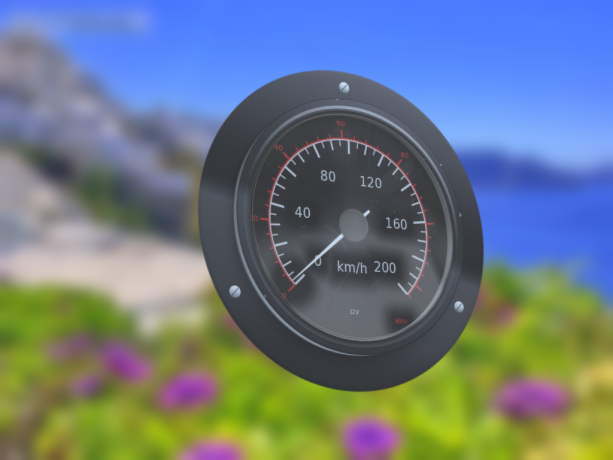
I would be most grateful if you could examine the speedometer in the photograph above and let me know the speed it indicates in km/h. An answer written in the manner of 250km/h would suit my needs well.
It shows 2.5km/h
